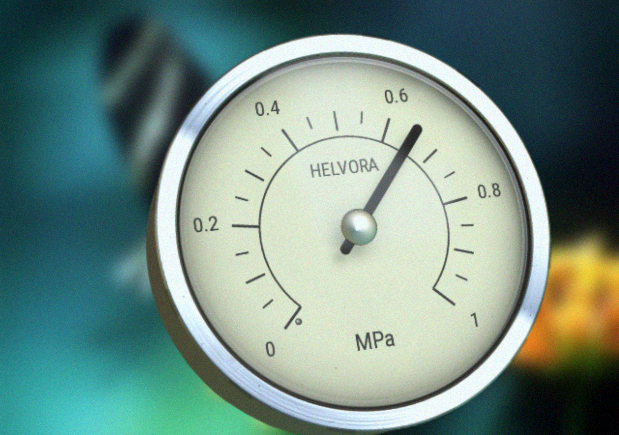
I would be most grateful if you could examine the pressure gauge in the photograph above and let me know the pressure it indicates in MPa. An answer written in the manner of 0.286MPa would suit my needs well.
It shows 0.65MPa
